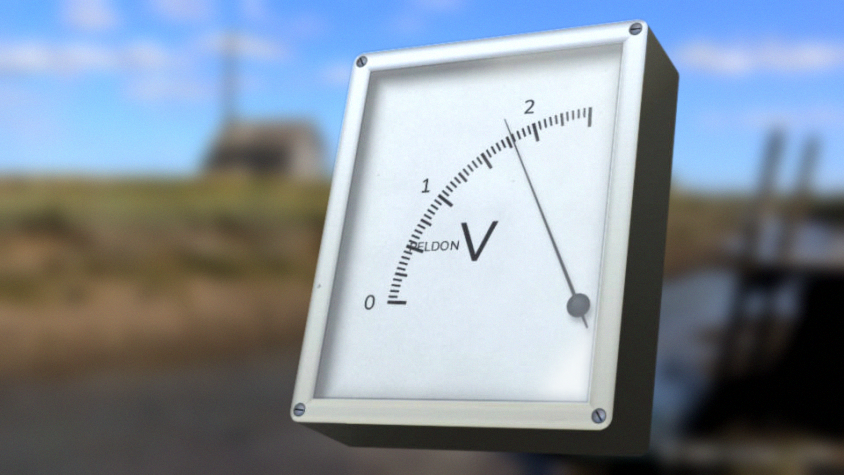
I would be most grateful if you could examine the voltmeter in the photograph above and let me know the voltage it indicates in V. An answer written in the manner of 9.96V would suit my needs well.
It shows 1.8V
